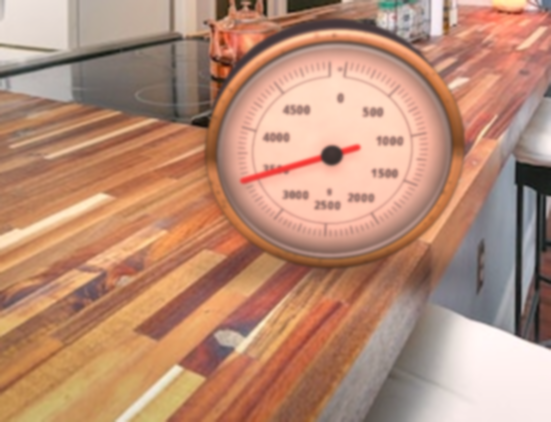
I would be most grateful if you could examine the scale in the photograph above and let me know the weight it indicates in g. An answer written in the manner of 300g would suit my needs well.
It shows 3500g
